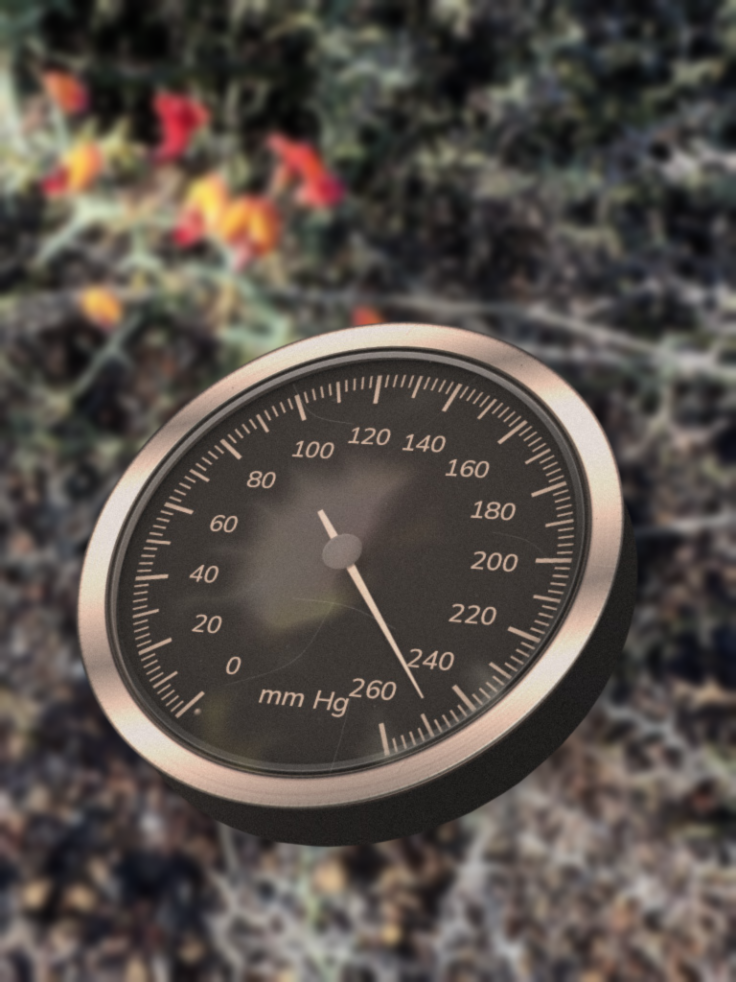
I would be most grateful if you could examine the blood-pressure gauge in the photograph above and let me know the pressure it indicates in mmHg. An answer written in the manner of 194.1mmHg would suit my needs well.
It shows 248mmHg
